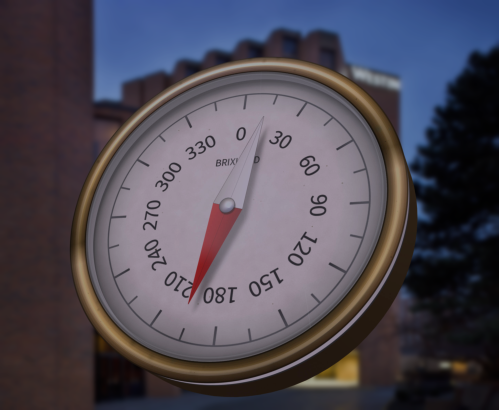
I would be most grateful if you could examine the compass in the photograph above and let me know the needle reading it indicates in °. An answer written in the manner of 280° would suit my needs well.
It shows 195°
